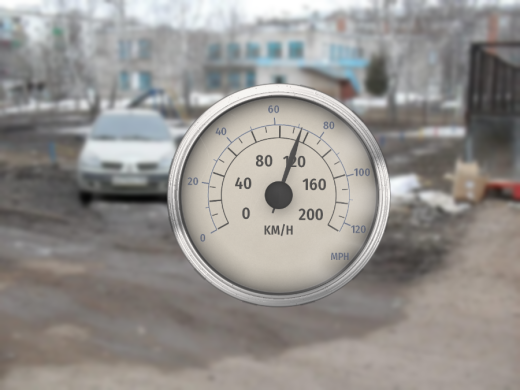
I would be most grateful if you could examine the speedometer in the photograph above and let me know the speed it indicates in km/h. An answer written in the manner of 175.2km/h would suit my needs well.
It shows 115km/h
